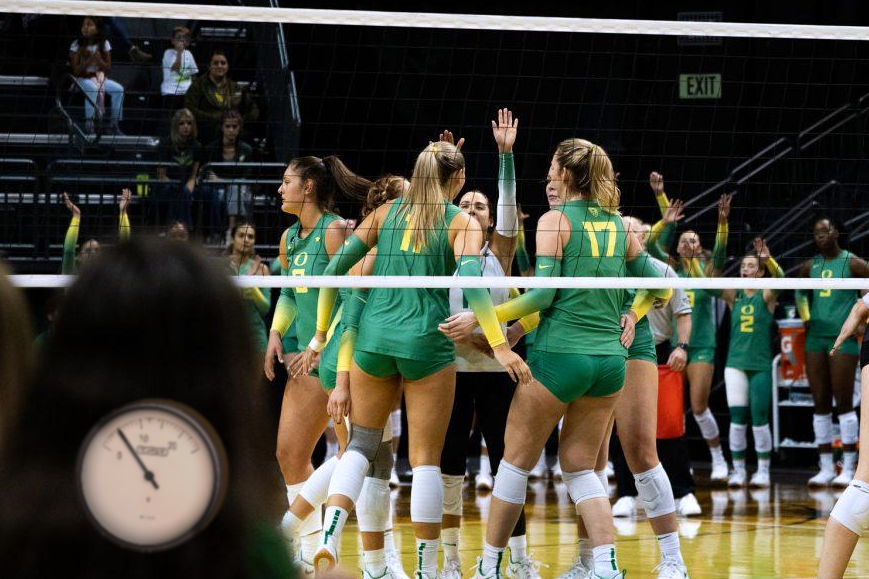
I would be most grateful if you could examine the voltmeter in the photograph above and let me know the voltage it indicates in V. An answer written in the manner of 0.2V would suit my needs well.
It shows 5V
